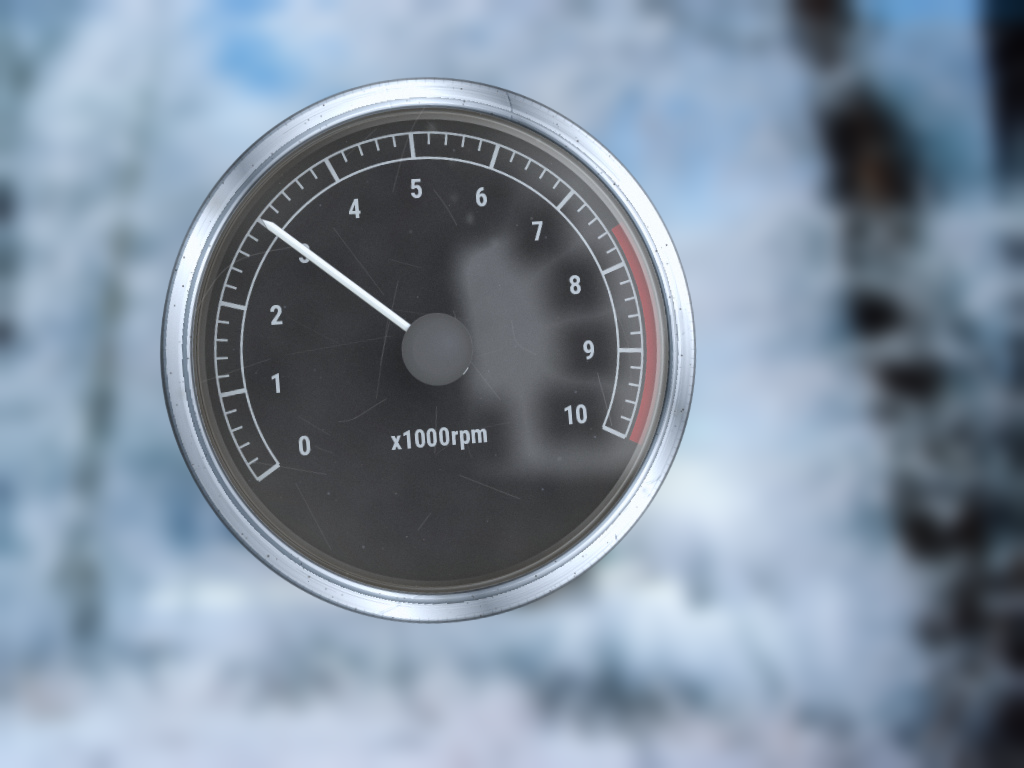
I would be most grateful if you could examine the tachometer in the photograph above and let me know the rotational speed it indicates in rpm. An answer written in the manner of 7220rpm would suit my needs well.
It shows 3000rpm
